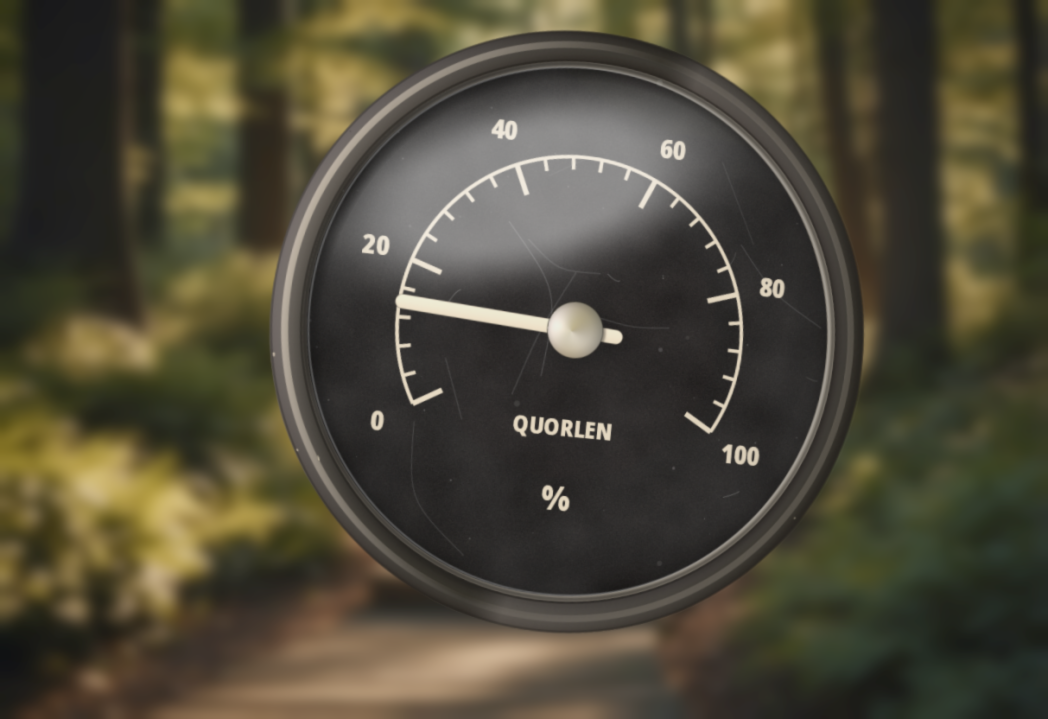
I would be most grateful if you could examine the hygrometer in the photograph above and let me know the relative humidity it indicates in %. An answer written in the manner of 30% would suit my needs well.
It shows 14%
